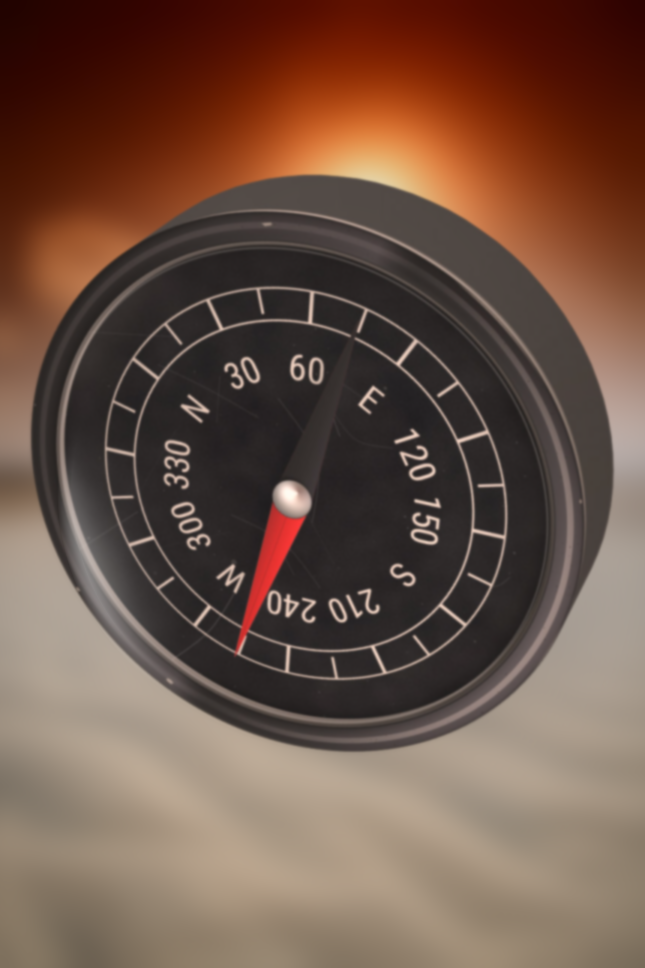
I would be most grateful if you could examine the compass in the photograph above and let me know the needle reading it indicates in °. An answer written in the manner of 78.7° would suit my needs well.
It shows 255°
